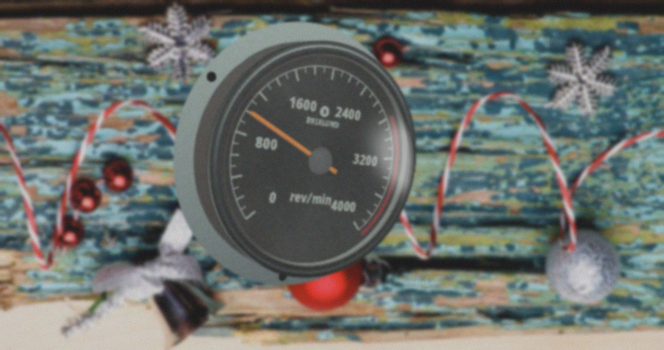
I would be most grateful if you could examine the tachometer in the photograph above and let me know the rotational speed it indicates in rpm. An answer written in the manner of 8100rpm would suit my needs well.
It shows 1000rpm
